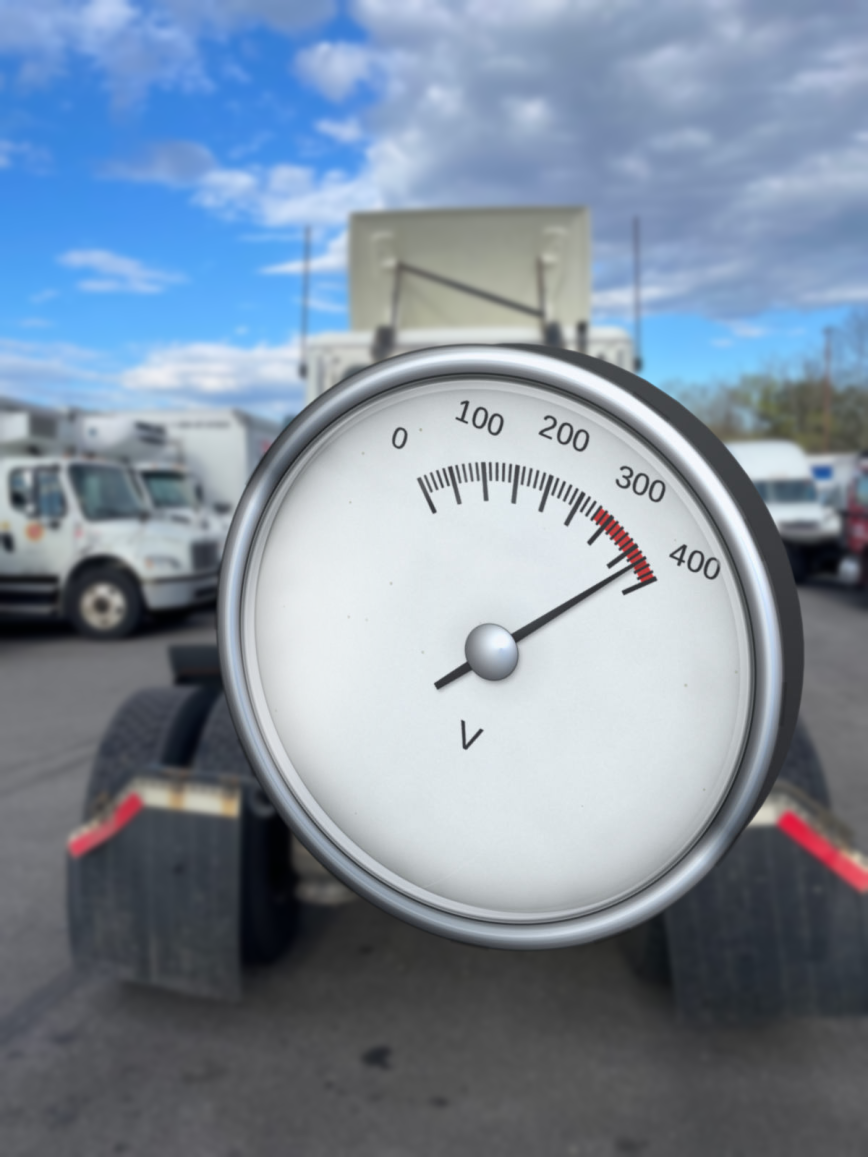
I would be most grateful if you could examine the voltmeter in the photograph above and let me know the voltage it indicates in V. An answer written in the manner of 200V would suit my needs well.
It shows 370V
